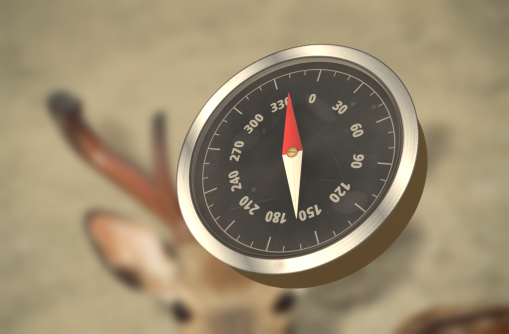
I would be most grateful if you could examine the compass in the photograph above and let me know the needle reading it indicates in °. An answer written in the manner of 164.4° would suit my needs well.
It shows 340°
